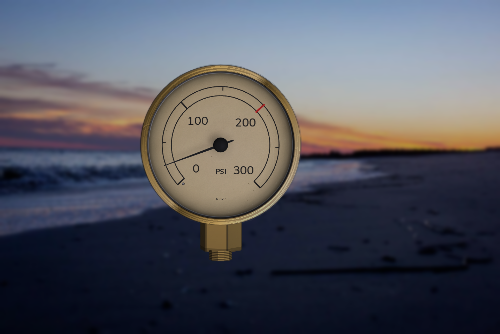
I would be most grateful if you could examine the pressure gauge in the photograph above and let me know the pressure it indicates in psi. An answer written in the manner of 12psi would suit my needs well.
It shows 25psi
